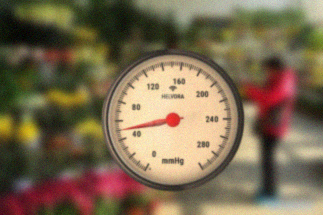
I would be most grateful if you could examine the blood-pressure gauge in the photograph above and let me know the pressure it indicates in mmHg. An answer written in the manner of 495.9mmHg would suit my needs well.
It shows 50mmHg
